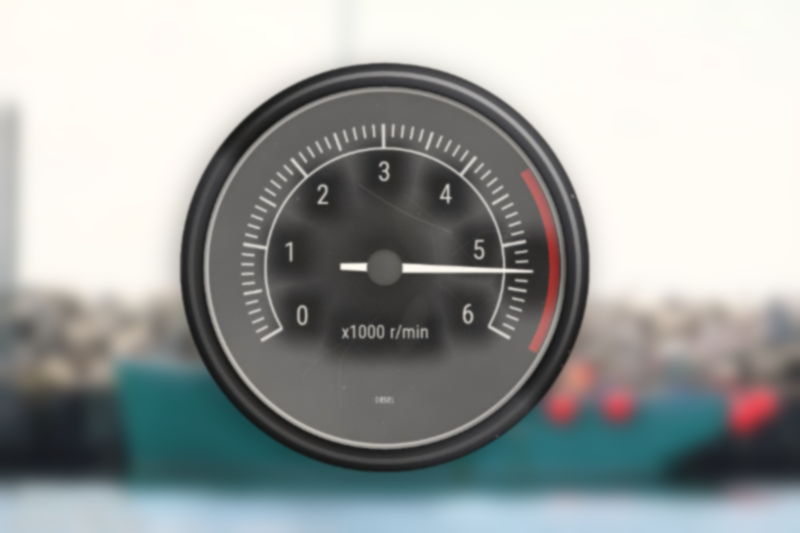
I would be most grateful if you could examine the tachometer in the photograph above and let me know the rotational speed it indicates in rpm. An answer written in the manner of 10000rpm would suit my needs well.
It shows 5300rpm
